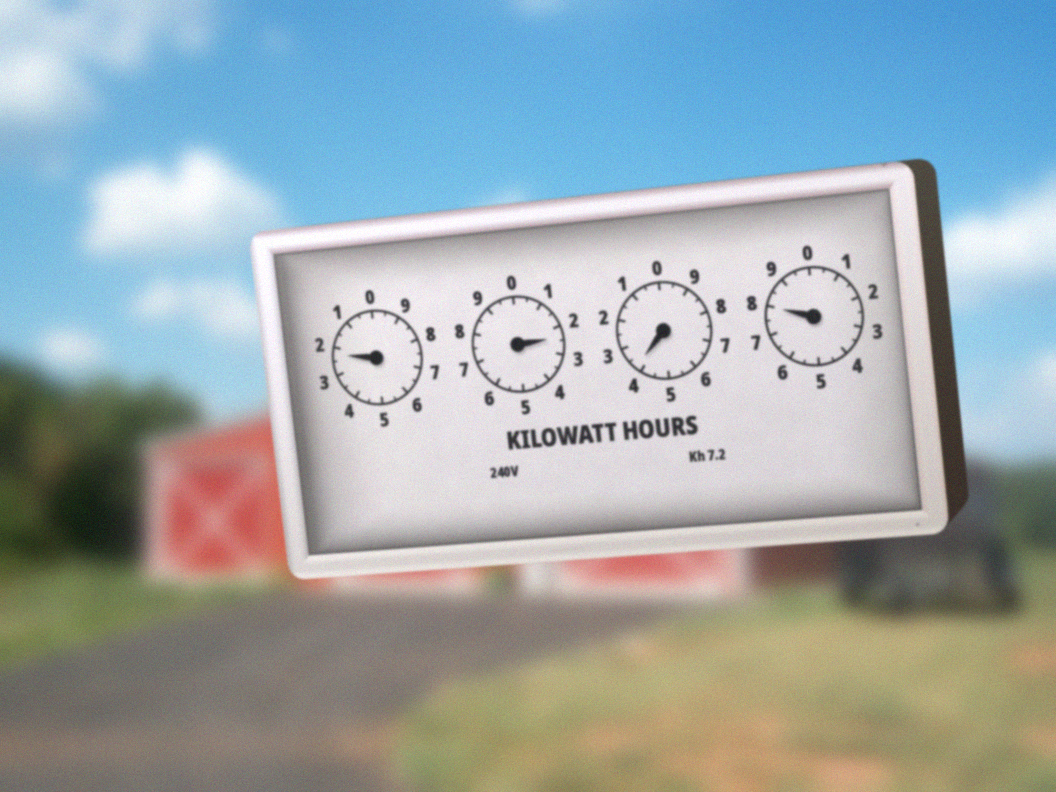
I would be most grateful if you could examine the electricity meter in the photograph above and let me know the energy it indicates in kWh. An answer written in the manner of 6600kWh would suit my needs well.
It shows 2238kWh
